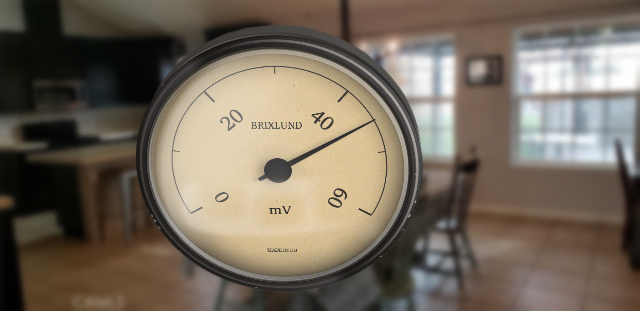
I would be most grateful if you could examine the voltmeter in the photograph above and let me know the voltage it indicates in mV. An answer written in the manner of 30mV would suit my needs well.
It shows 45mV
